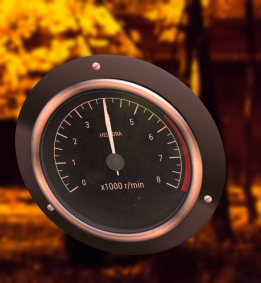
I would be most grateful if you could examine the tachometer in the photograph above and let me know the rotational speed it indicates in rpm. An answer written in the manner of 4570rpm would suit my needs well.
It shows 4000rpm
